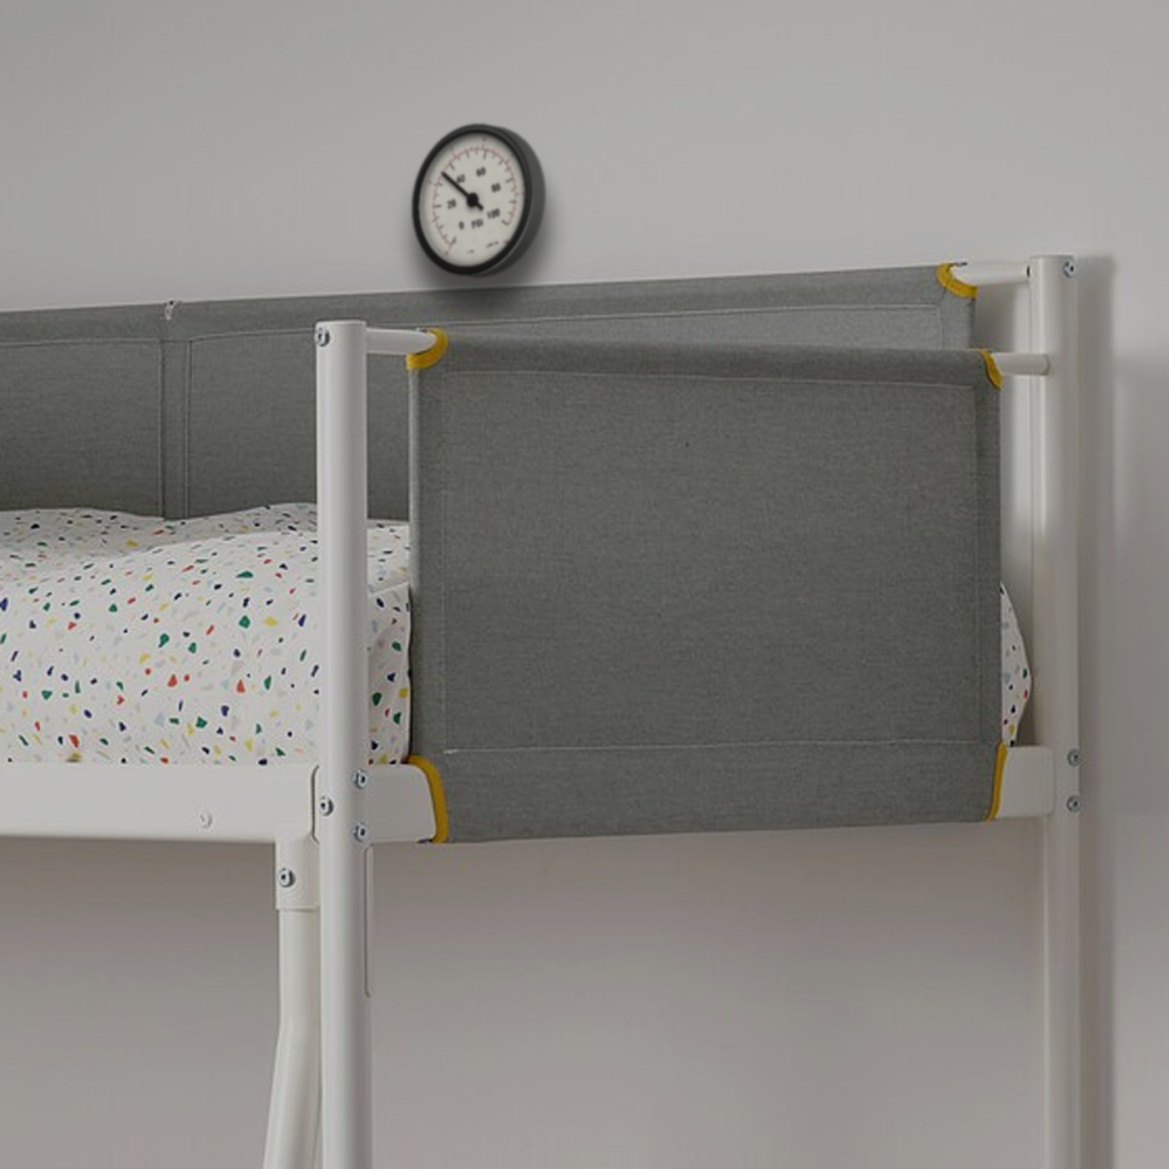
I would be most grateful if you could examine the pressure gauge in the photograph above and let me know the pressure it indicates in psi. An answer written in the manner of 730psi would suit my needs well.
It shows 35psi
